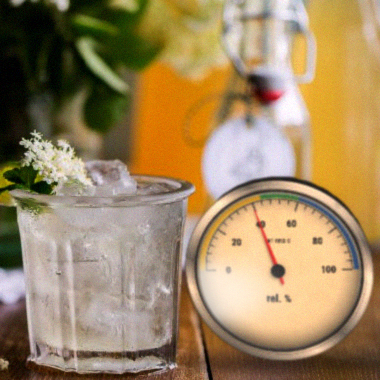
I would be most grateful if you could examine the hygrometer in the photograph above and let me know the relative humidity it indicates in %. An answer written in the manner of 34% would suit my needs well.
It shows 40%
